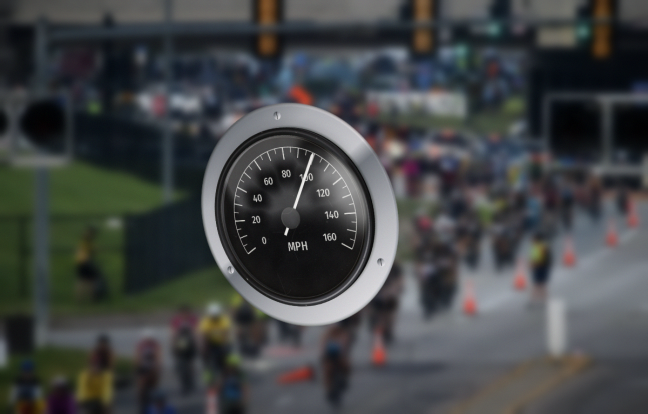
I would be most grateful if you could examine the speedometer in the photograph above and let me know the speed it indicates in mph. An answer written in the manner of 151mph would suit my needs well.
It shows 100mph
